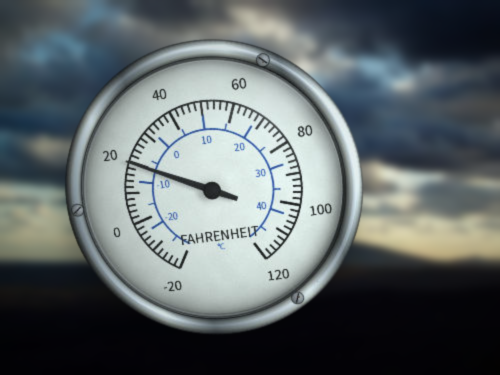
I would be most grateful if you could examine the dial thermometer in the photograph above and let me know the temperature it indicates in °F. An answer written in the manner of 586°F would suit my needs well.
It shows 20°F
